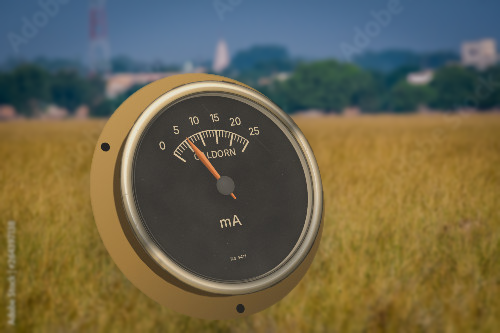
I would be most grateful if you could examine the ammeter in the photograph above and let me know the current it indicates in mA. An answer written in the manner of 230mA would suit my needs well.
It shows 5mA
